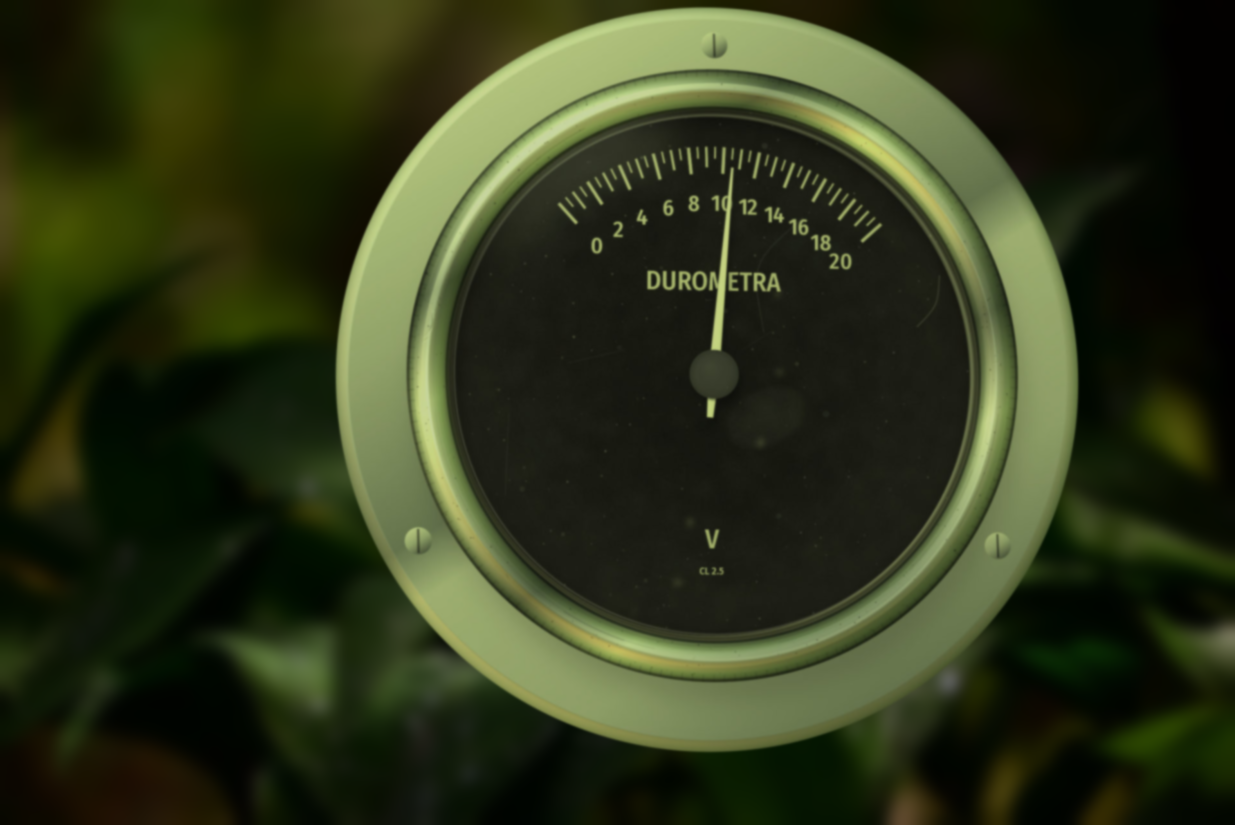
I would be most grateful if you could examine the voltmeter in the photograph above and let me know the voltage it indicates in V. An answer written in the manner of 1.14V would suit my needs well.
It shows 10.5V
